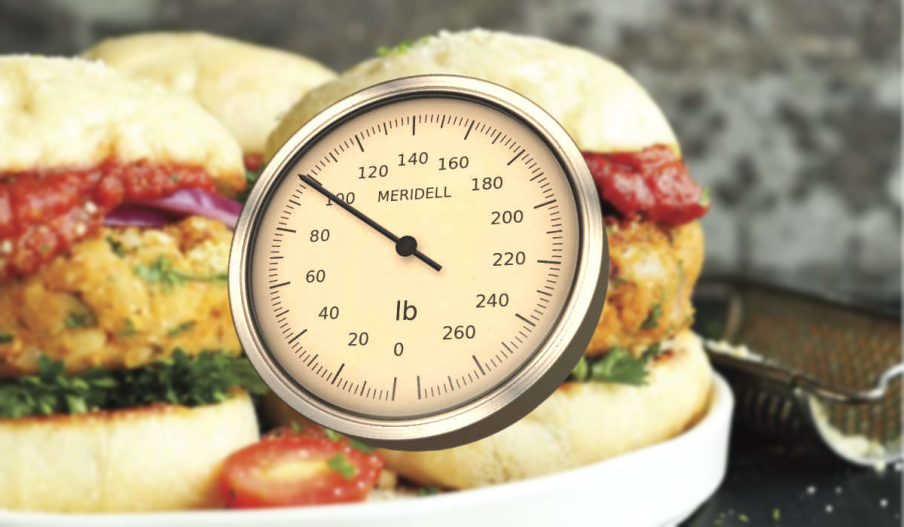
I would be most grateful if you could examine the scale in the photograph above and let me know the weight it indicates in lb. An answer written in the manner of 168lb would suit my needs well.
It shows 98lb
